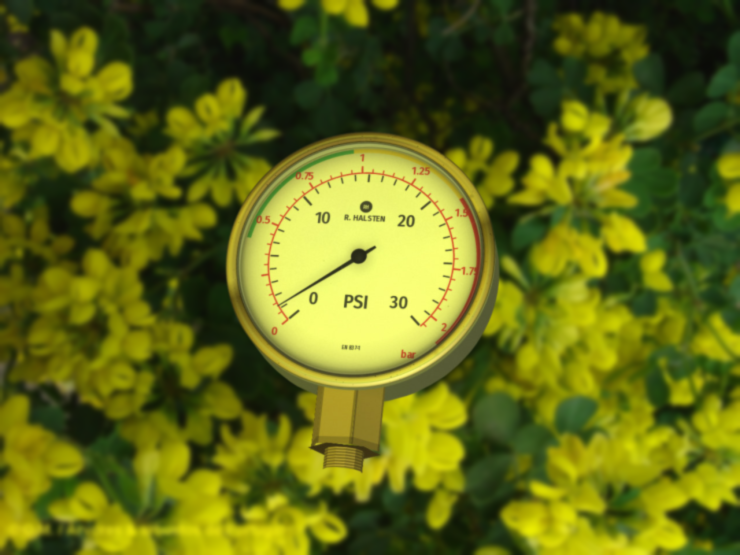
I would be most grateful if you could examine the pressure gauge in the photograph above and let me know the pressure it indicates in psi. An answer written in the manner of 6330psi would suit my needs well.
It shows 1psi
